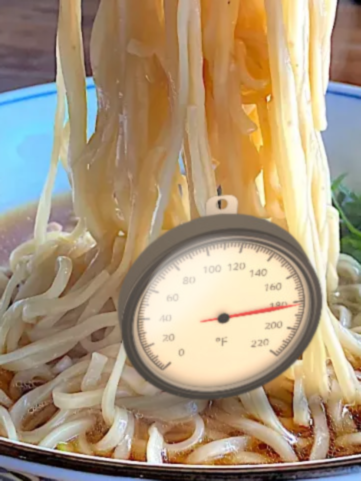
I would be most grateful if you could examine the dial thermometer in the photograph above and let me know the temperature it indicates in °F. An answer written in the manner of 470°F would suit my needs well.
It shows 180°F
